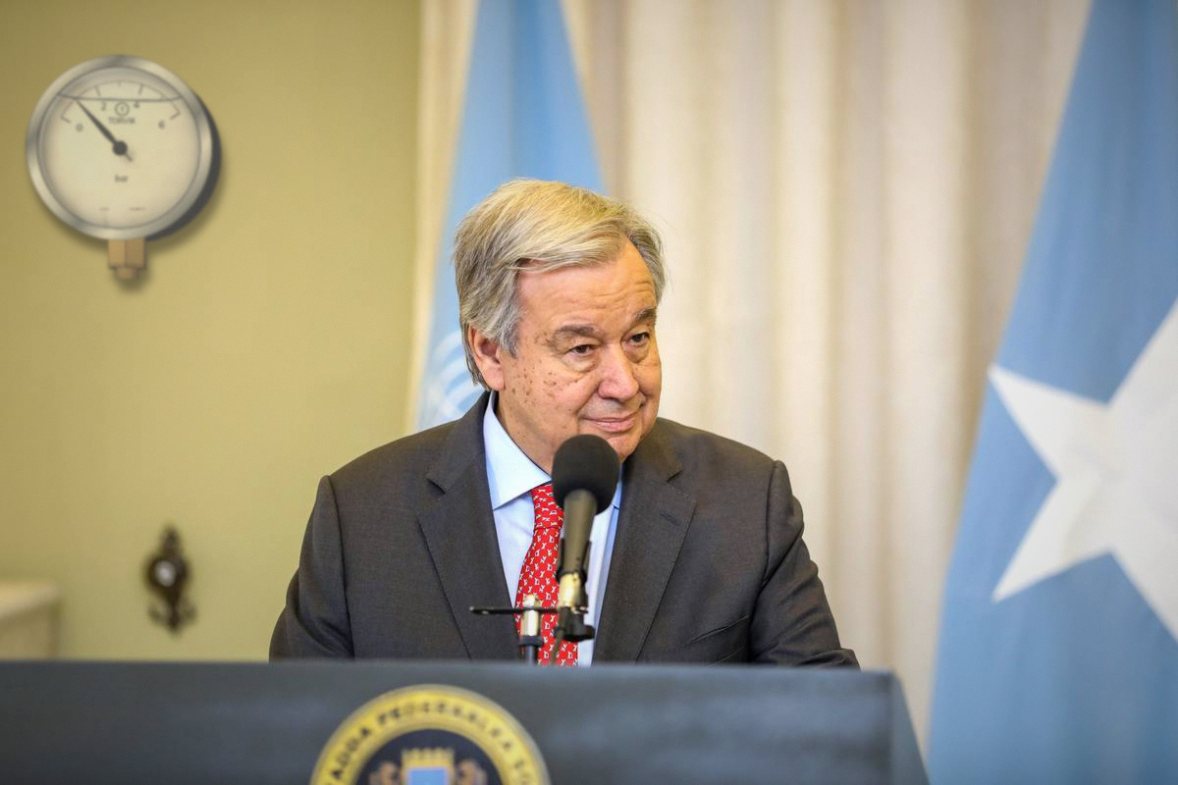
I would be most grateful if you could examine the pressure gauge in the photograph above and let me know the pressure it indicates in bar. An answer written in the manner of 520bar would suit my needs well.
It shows 1bar
